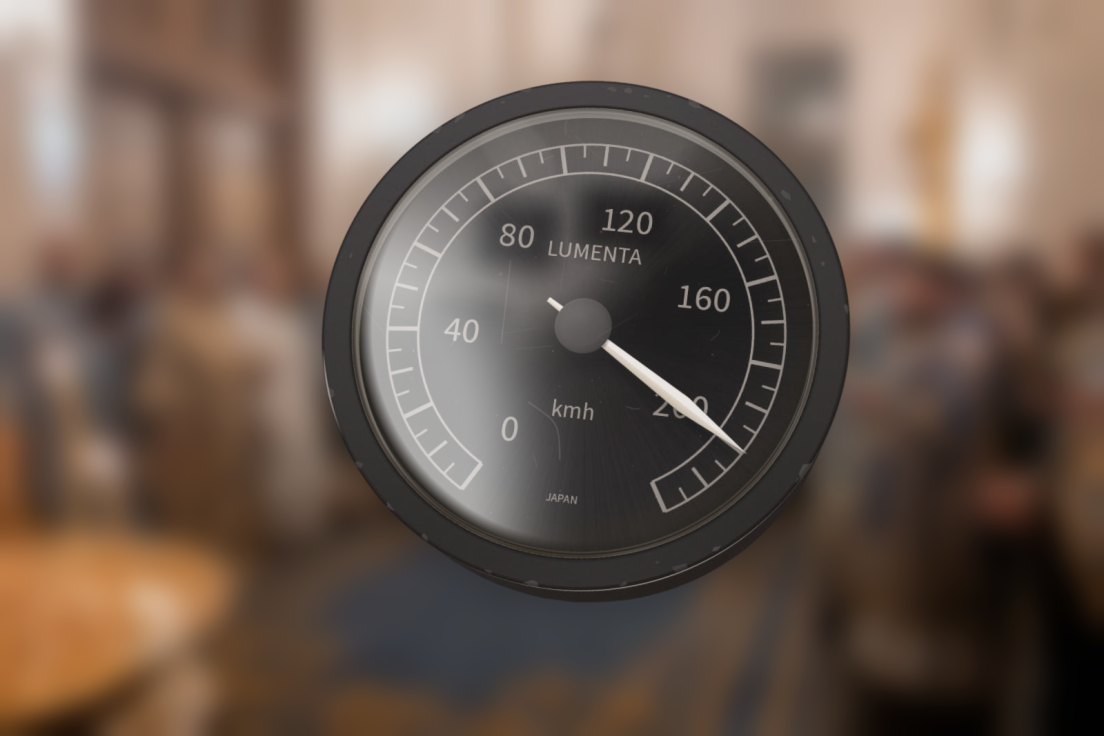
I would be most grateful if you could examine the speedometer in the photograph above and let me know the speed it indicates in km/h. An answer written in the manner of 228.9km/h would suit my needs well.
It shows 200km/h
